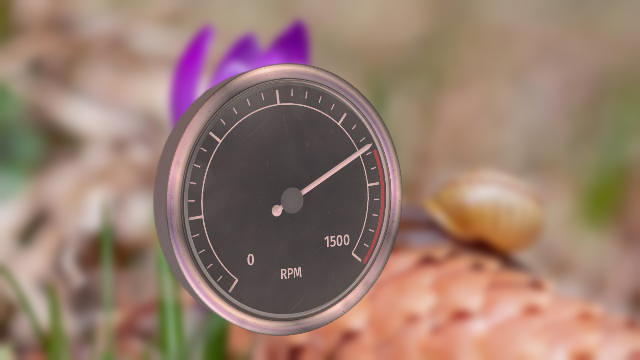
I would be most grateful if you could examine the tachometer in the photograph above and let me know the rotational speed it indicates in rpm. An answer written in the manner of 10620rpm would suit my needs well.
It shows 1125rpm
